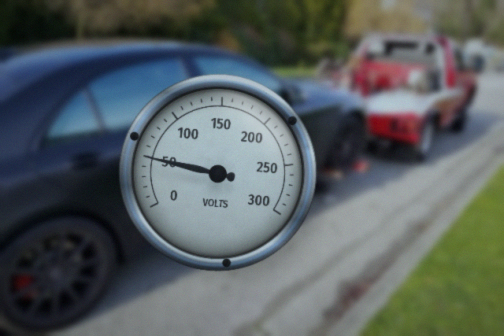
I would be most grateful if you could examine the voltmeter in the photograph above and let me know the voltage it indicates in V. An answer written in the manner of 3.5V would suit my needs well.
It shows 50V
